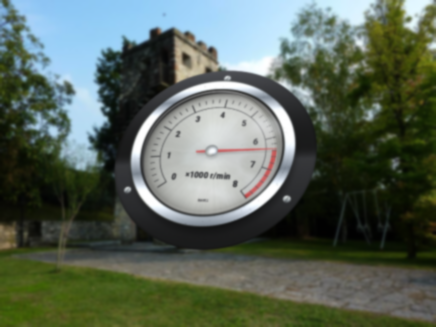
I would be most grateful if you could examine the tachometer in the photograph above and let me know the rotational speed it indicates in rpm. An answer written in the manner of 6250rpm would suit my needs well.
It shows 6400rpm
